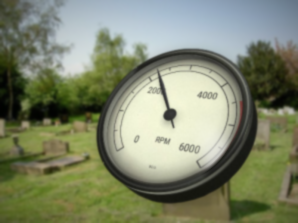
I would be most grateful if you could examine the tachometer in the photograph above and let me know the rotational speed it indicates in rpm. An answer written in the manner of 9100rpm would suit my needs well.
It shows 2250rpm
